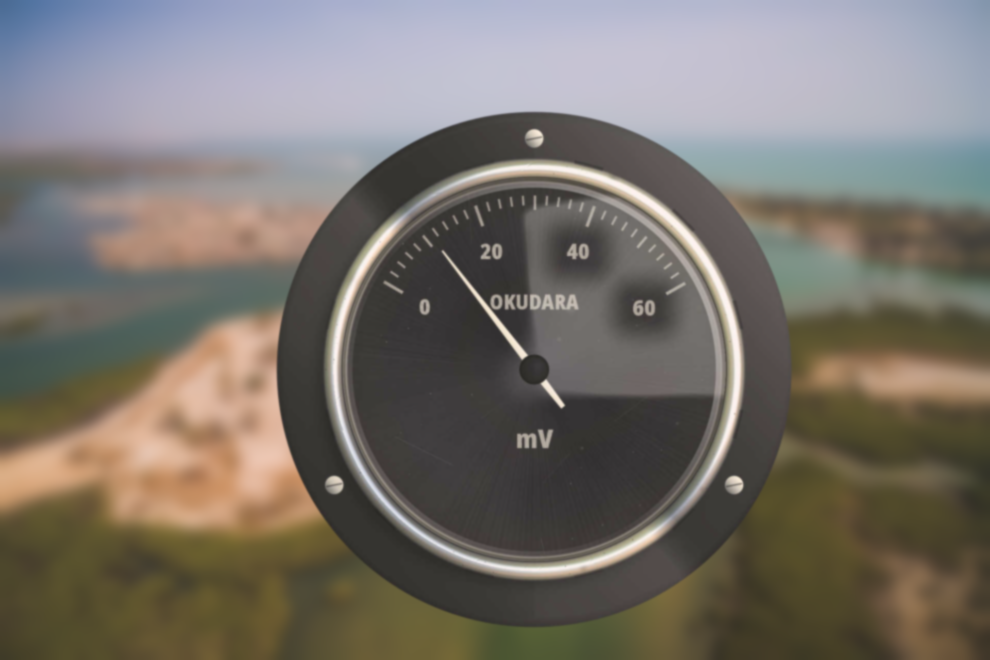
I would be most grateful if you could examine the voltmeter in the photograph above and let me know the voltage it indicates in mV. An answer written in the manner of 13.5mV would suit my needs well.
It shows 11mV
